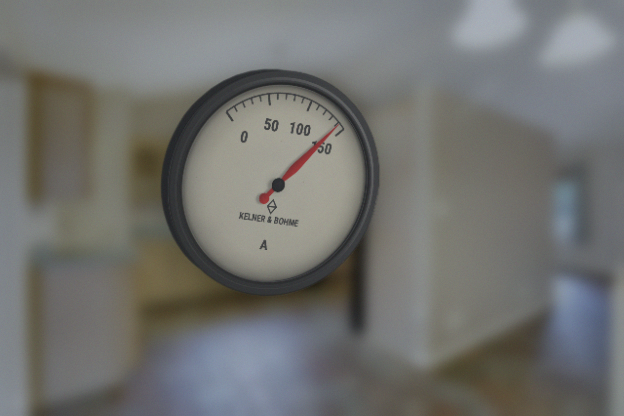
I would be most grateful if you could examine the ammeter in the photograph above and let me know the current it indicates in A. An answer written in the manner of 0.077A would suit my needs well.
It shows 140A
